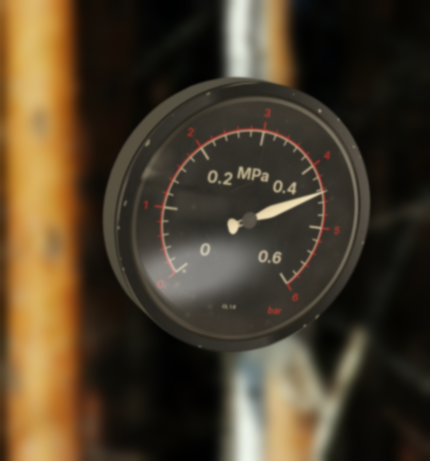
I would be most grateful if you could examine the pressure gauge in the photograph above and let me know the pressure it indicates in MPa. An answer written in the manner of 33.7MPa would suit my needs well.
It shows 0.44MPa
